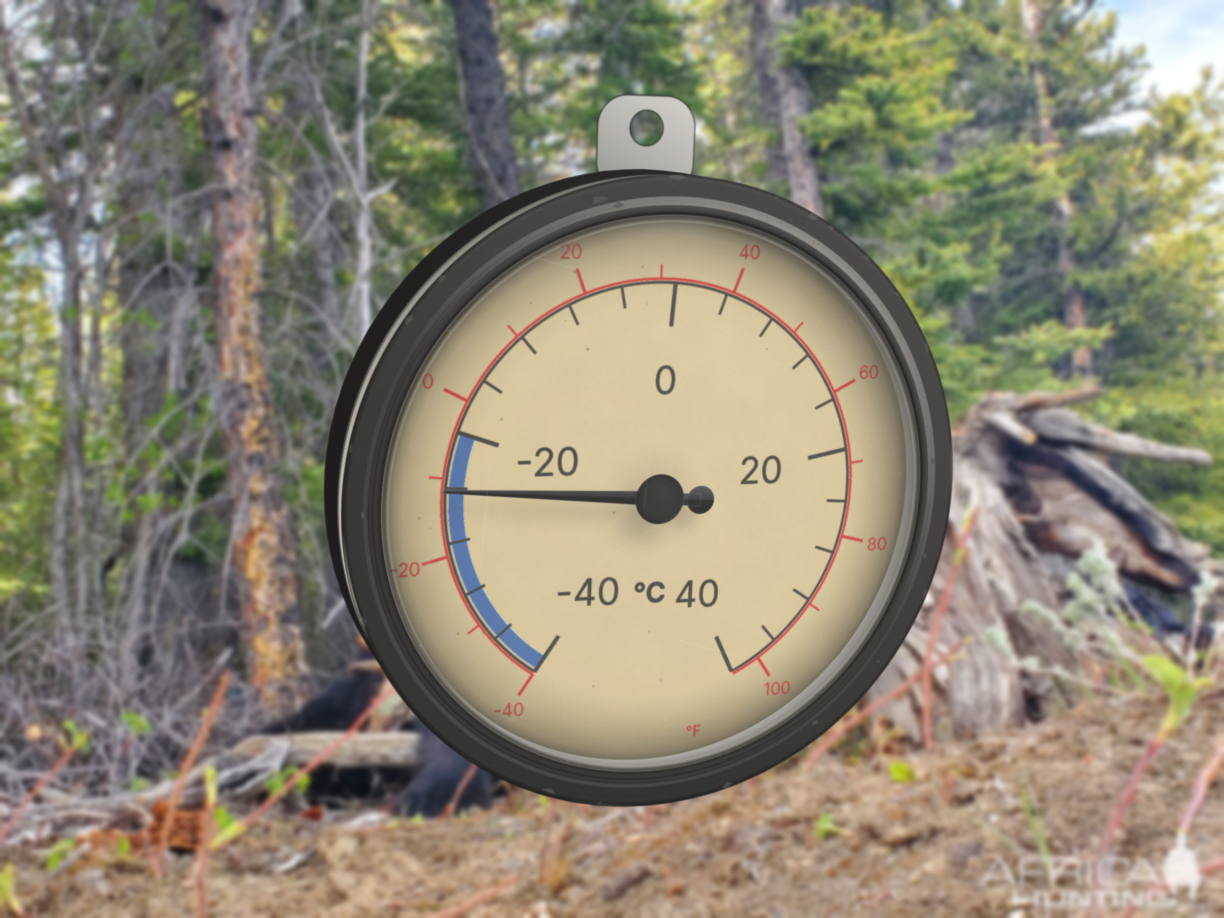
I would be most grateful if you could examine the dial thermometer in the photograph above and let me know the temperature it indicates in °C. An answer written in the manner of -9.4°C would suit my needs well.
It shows -24°C
